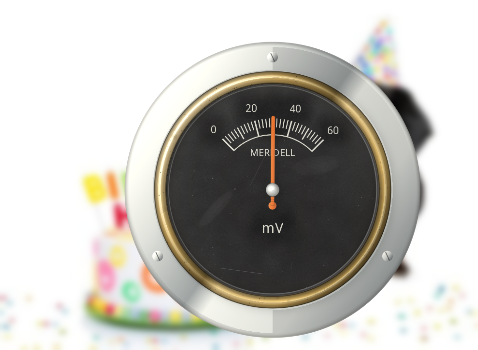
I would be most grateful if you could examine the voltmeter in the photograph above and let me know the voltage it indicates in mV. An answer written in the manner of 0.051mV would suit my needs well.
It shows 30mV
